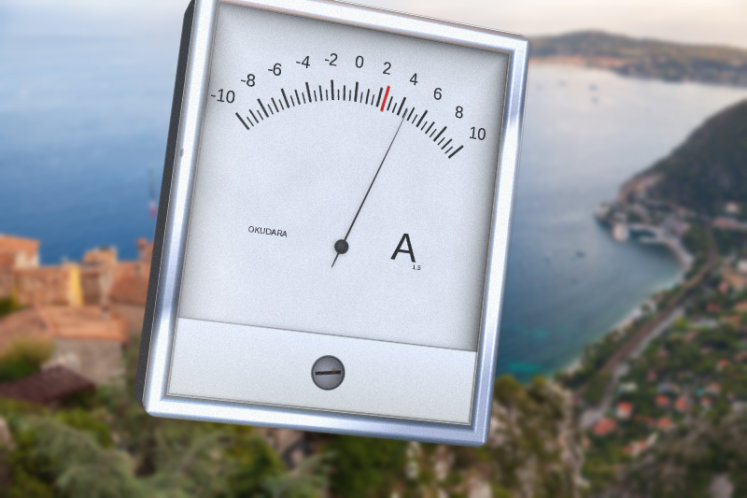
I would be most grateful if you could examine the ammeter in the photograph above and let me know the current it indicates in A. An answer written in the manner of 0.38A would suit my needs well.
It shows 4.5A
